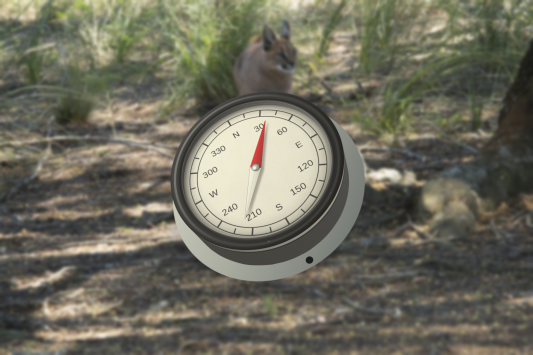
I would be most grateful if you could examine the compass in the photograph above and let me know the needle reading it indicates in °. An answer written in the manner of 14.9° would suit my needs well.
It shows 37.5°
